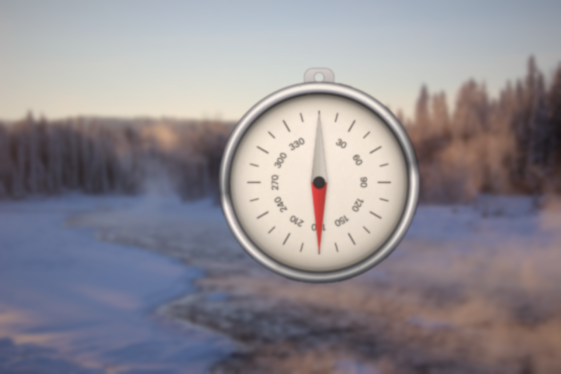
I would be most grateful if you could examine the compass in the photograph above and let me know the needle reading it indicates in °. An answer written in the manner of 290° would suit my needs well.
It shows 180°
